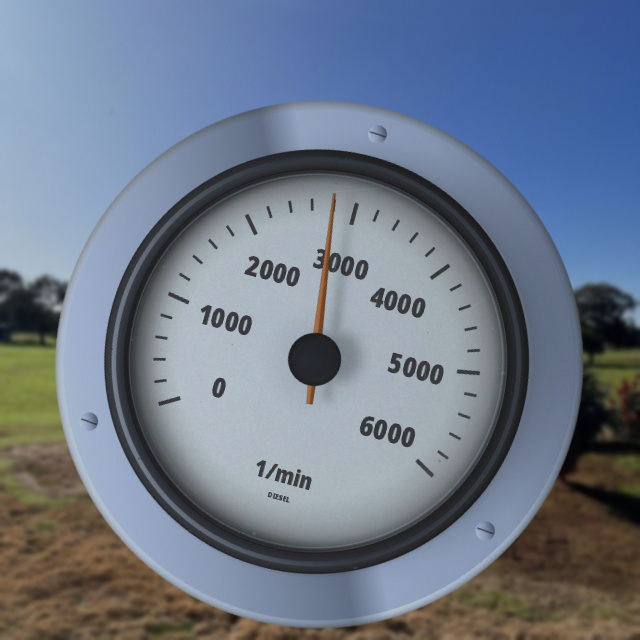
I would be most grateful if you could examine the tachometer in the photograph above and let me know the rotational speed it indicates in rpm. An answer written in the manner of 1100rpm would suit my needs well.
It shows 2800rpm
